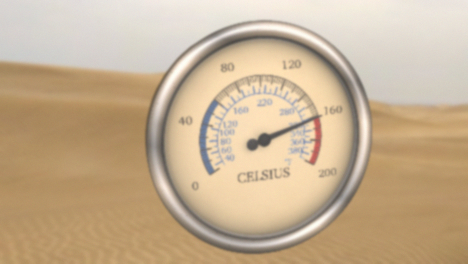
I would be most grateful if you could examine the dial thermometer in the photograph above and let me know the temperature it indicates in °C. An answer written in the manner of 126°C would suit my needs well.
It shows 160°C
